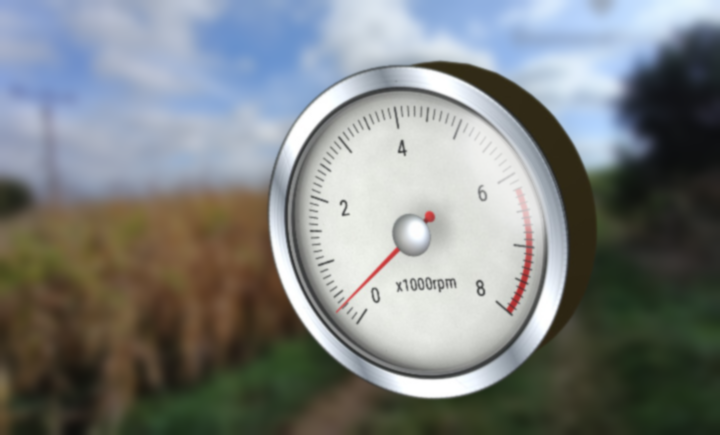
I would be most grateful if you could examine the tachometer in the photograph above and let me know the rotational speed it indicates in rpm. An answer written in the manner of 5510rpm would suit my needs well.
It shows 300rpm
